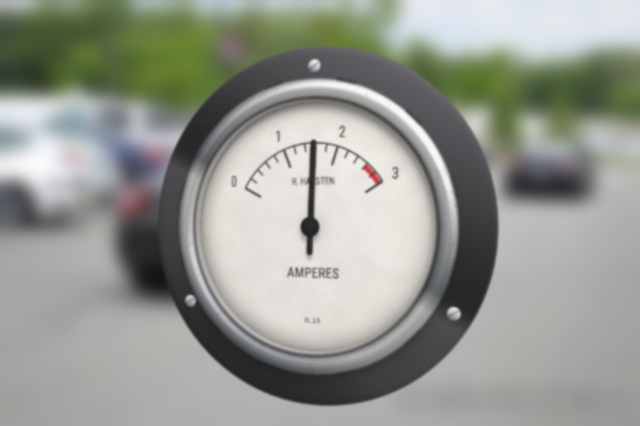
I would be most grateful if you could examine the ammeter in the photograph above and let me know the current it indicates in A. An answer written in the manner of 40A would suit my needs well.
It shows 1.6A
